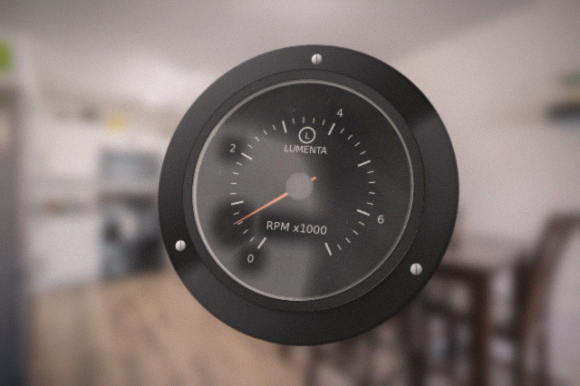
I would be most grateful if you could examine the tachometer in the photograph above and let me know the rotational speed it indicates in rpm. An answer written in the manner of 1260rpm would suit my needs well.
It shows 600rpm
